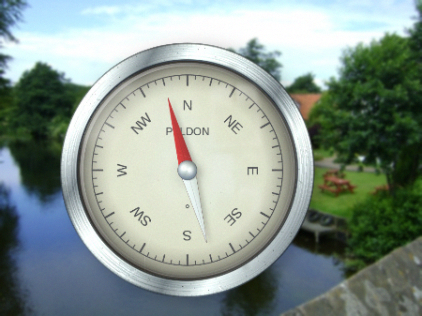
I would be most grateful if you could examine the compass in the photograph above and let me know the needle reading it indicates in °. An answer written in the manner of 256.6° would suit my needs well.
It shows 345°
